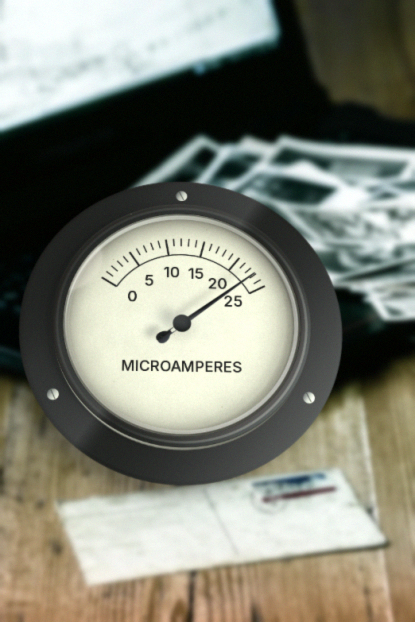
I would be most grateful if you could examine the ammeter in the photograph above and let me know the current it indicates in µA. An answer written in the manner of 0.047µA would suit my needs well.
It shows 23µA
